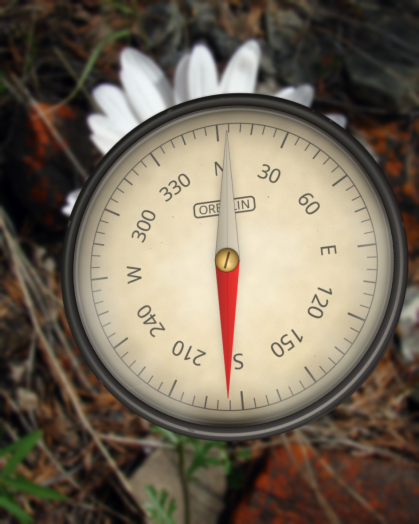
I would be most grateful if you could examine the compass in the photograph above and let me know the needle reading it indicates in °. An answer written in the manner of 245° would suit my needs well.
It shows 185°
